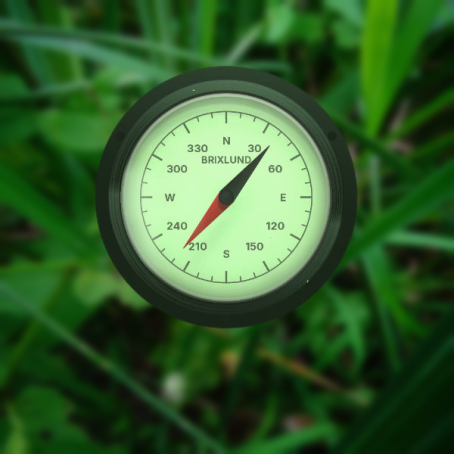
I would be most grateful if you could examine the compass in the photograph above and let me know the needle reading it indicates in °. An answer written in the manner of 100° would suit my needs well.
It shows 220°
